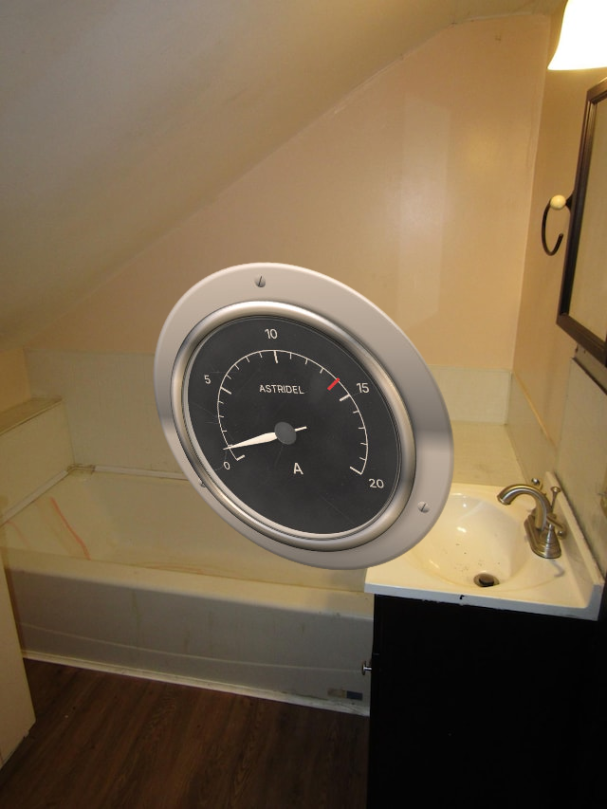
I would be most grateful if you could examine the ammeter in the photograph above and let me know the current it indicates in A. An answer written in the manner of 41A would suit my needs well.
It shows 1A
